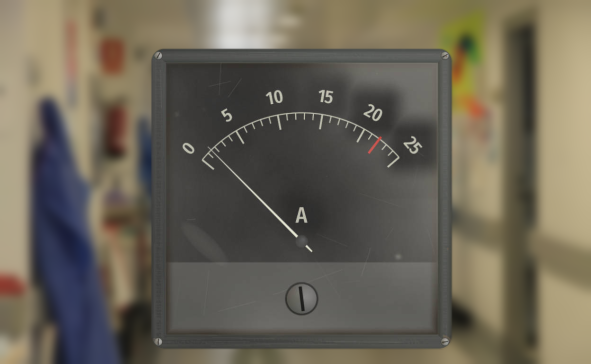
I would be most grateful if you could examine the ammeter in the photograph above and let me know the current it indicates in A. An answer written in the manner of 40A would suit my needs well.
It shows 1.5A
